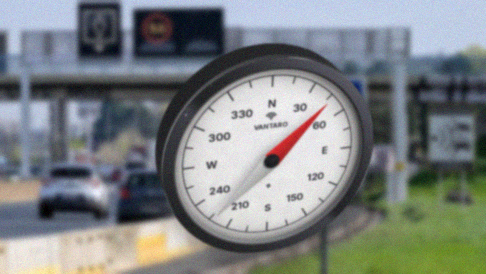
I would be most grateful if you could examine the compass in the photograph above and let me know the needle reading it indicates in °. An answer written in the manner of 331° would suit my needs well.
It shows 45°
